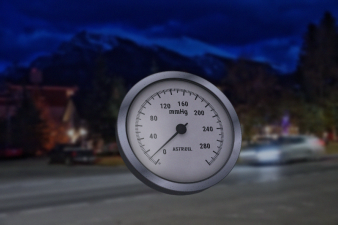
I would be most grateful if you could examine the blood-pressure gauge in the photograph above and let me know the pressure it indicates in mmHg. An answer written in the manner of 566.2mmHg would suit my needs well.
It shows 10mmHg
